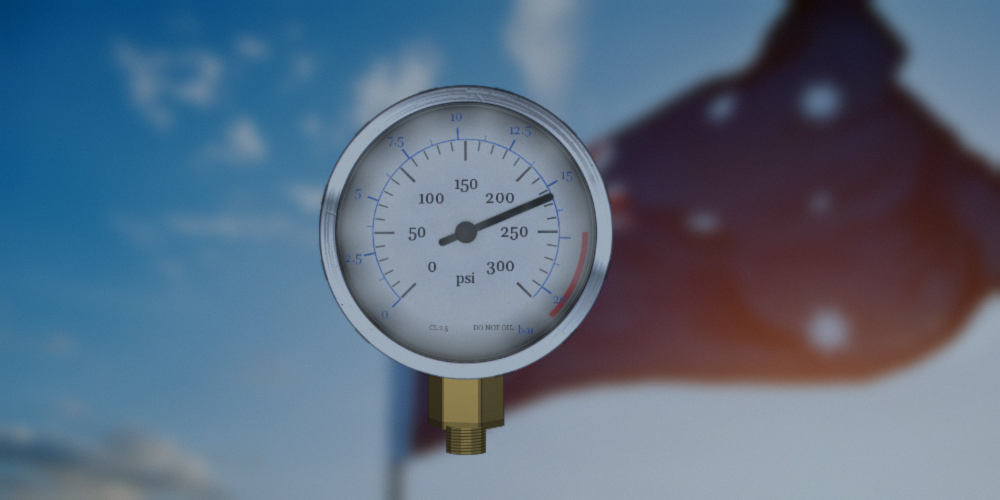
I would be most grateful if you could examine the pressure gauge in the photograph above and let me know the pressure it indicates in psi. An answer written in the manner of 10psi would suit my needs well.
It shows 225psi
